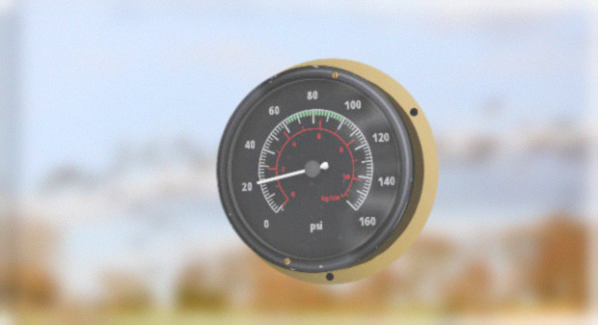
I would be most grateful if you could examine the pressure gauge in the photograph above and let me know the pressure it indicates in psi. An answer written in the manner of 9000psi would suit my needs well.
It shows 20psi
